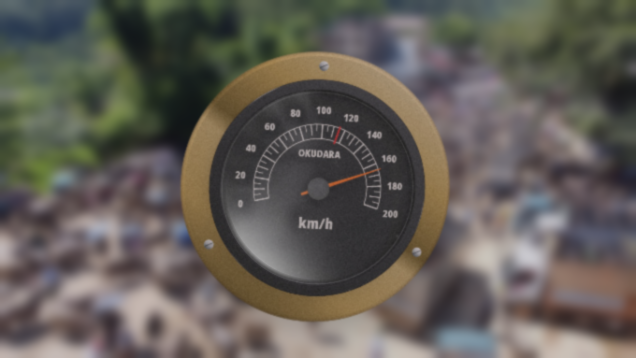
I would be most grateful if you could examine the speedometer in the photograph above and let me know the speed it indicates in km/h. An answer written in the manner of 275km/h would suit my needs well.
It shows 165km/h
